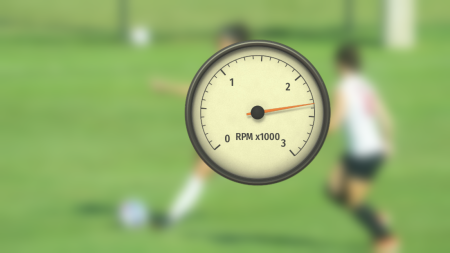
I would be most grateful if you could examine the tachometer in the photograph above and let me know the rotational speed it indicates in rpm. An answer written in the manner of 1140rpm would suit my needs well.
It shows 2350rpm
